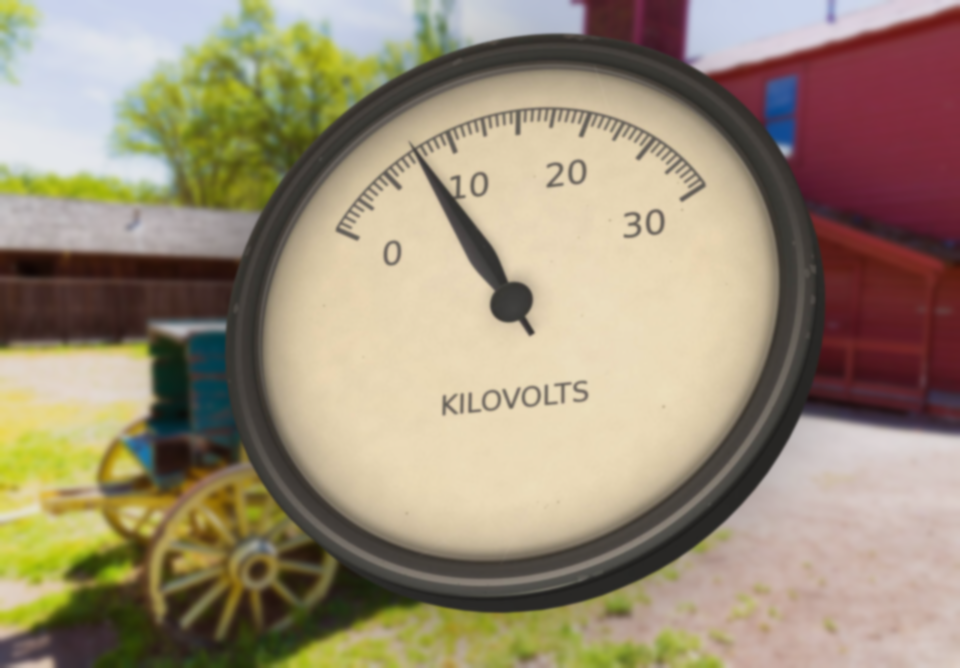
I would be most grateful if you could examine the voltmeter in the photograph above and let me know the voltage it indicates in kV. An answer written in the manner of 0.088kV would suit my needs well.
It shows 7.5kV
